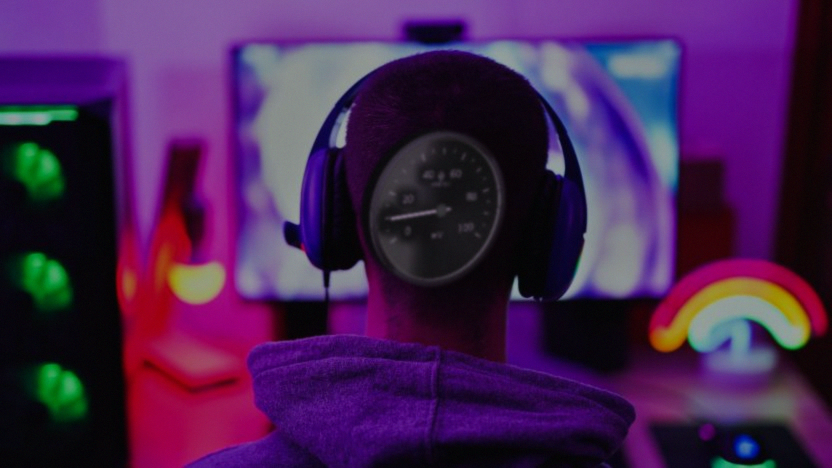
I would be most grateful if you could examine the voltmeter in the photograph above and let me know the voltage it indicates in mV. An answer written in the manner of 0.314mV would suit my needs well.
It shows 10mV
